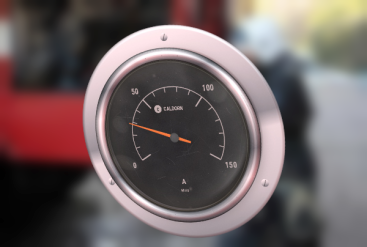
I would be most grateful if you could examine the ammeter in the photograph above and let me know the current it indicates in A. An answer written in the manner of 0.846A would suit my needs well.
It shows 30A
